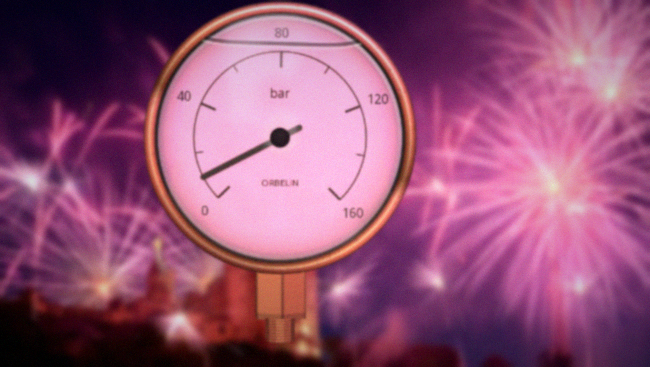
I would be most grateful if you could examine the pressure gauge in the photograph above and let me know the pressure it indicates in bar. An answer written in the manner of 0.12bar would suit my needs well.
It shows 10bar
